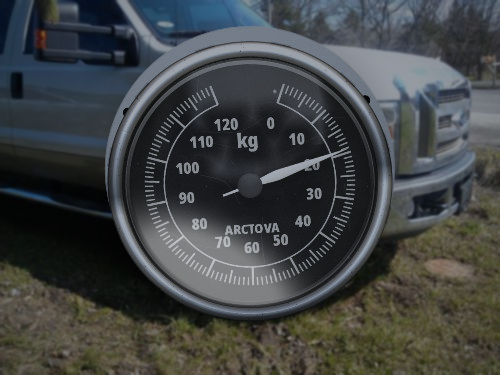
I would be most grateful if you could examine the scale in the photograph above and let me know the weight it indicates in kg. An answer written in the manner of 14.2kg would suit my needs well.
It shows 19kg
